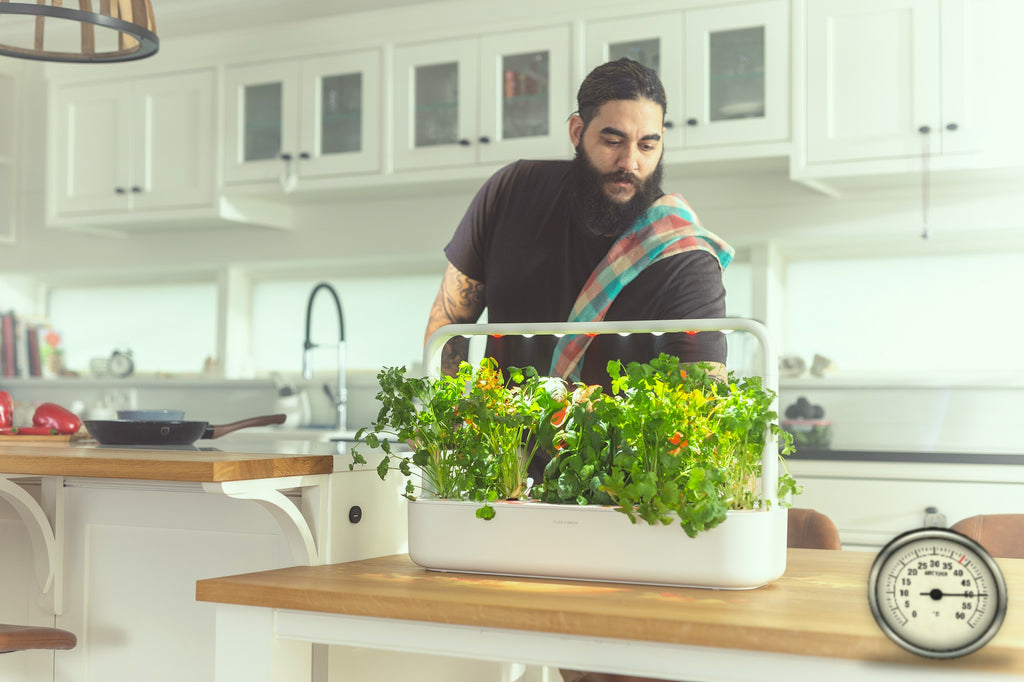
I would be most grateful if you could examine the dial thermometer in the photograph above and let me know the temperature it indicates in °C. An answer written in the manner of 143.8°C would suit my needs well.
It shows 50°C
